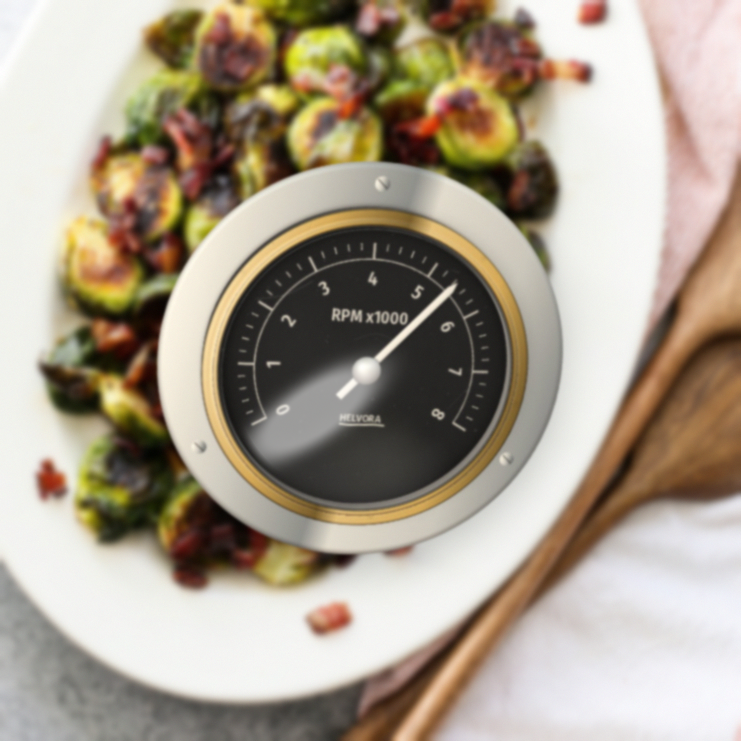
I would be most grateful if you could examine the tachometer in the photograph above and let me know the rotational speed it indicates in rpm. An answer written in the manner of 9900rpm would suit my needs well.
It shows 5400rpm
